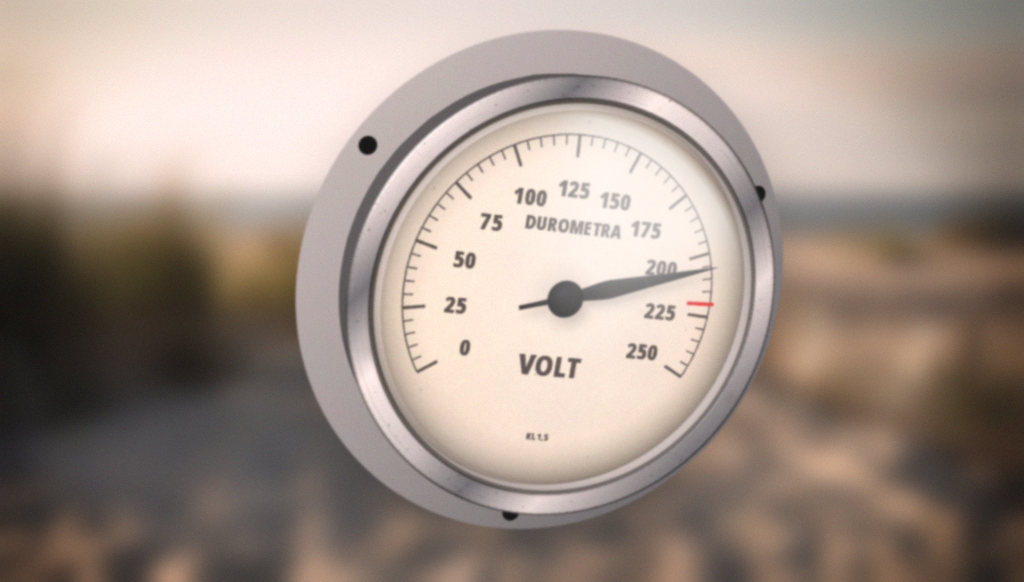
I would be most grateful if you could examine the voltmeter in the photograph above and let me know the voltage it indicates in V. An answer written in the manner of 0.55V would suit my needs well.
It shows 205V
